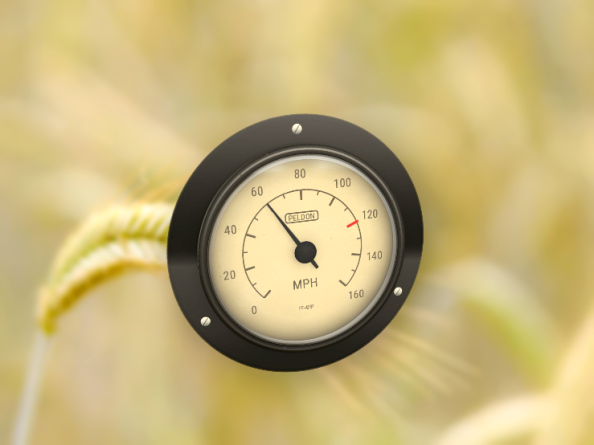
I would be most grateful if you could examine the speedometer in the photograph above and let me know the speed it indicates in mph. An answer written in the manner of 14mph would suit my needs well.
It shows 60mph
